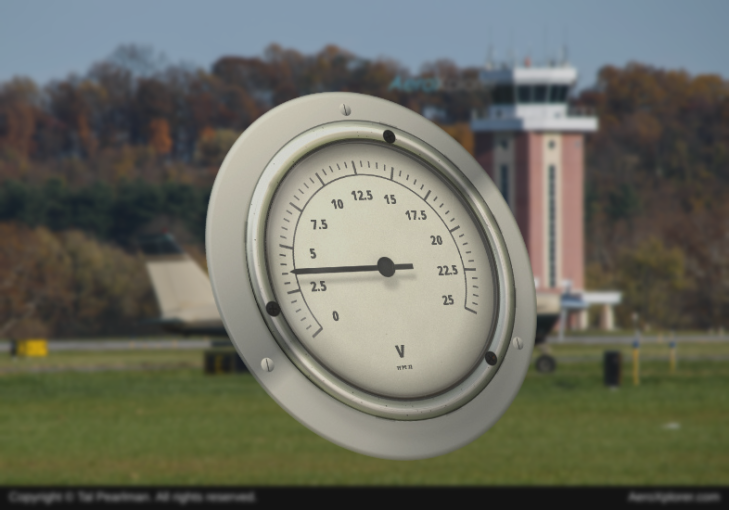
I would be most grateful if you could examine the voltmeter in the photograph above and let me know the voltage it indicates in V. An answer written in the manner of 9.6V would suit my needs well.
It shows 3.5V
